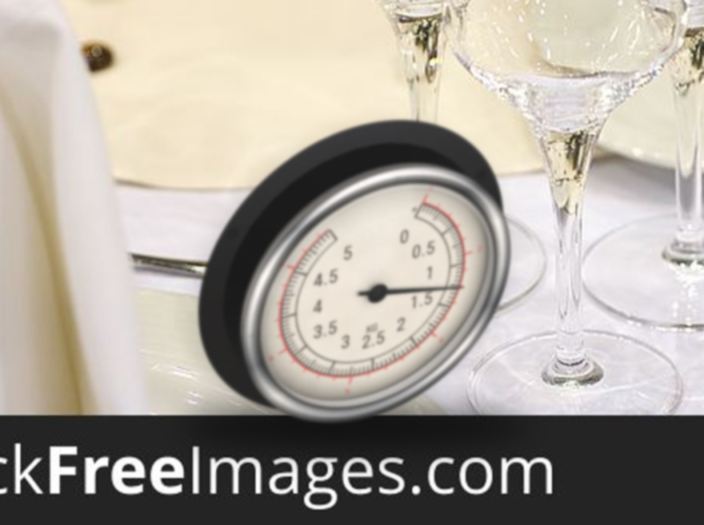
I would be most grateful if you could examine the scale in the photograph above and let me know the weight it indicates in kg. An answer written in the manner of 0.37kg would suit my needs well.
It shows 1.25kg
